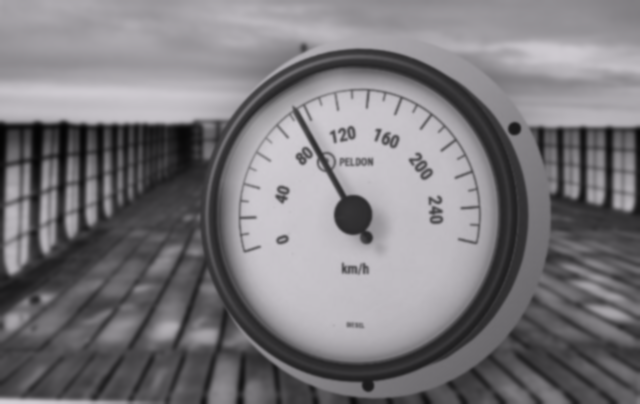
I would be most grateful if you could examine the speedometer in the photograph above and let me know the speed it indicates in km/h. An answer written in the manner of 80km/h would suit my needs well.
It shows 95km/h
